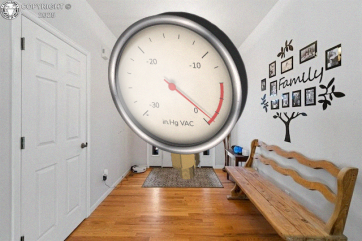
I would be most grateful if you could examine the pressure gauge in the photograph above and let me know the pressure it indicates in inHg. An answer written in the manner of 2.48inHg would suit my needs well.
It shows -1inHg
